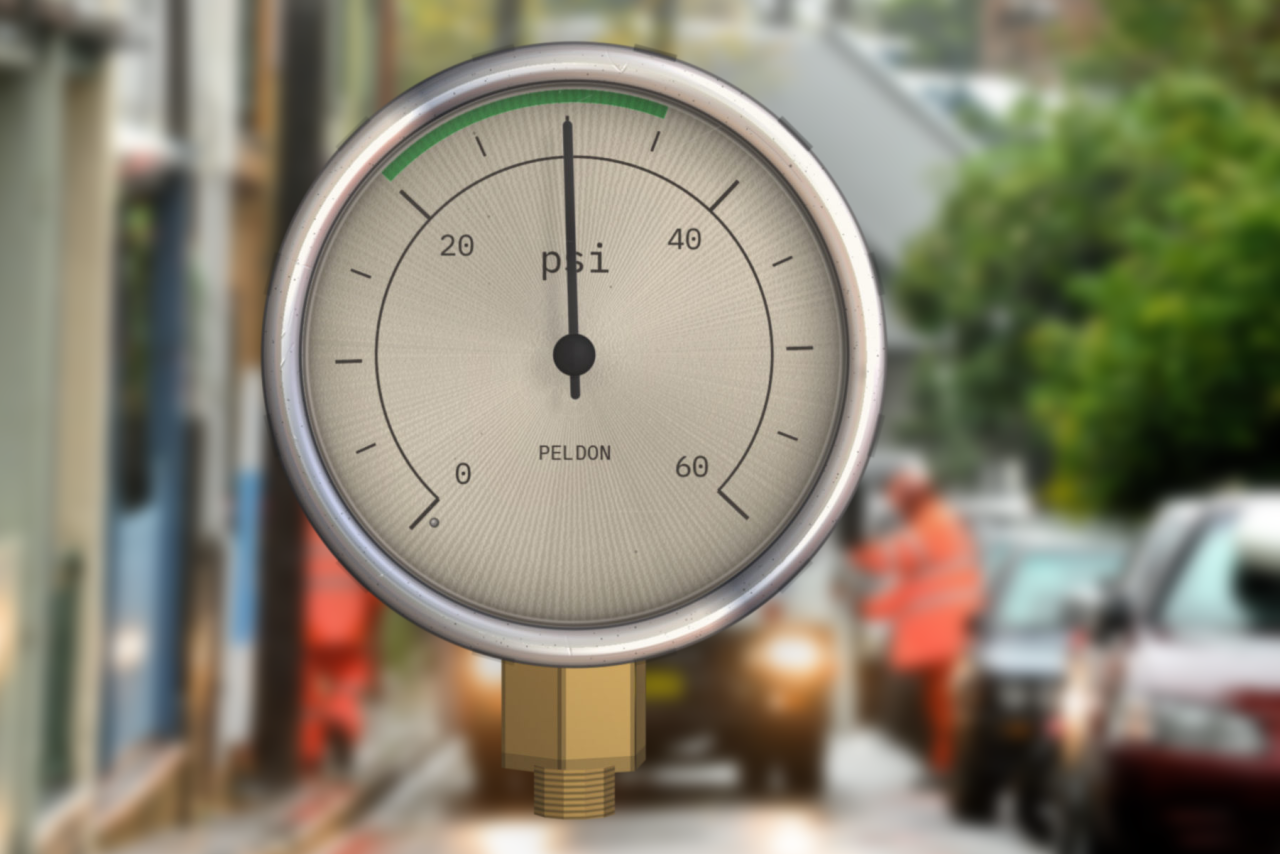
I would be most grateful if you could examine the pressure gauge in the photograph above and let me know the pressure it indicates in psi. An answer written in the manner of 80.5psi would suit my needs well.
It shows 30psi
